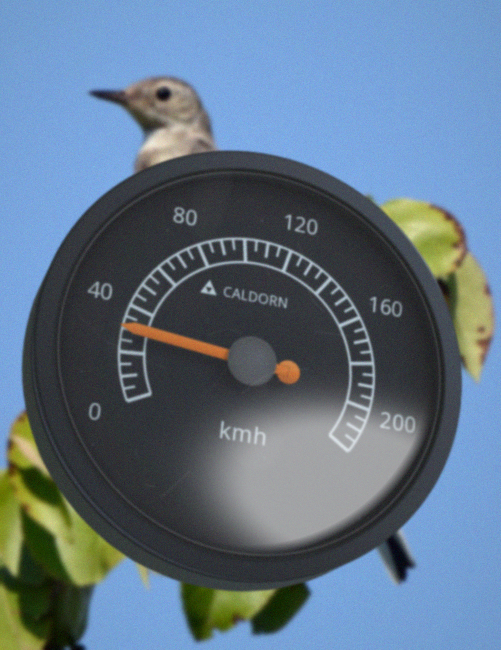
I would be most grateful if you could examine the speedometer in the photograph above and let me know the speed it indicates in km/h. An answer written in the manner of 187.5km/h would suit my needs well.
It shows 30km/h
